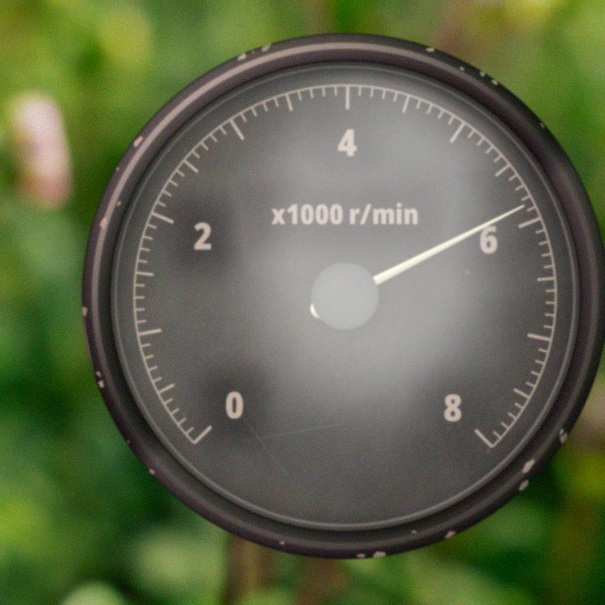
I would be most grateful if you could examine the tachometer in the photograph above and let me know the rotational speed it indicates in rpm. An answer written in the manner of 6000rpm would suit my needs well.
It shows 5850rpm
